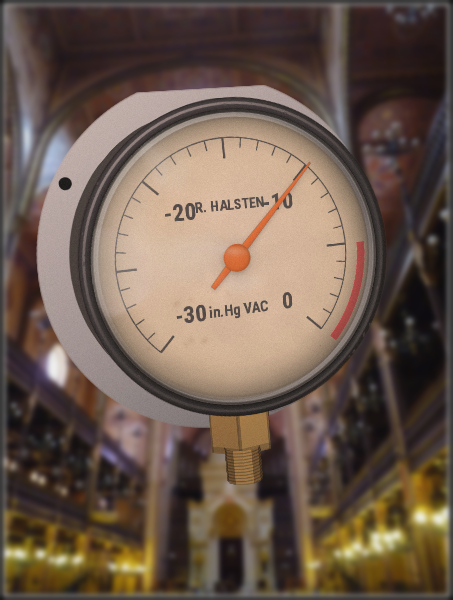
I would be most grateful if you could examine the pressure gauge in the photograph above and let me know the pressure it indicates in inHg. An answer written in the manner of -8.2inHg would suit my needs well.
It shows -10inHg
